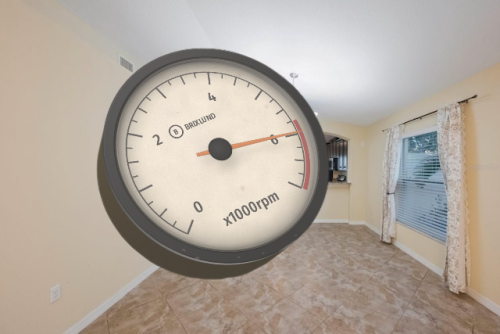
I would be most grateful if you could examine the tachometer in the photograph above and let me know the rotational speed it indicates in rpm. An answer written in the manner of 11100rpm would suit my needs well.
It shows 6000rpm
